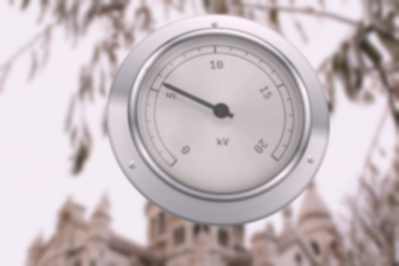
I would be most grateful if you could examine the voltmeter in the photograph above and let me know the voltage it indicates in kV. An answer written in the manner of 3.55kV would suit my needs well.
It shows 5.5kV
